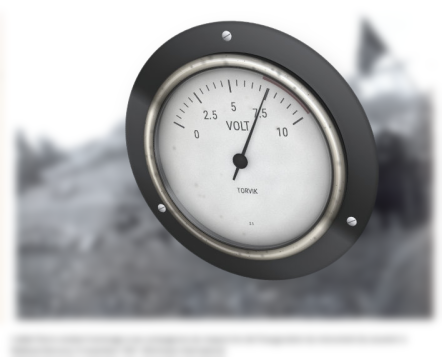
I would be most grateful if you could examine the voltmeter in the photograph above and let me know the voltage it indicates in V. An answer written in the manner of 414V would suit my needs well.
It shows 7.5V
